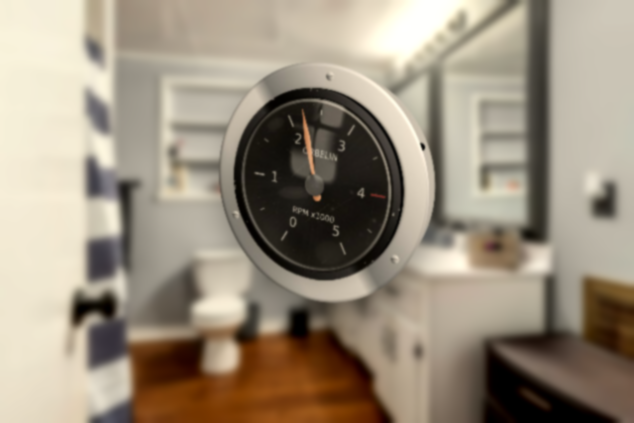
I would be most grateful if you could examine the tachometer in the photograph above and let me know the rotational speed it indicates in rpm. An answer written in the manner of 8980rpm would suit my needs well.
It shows 2250rpm
